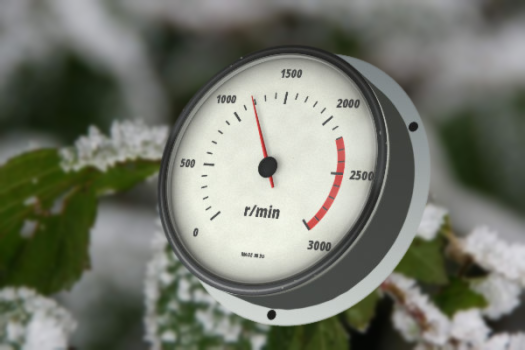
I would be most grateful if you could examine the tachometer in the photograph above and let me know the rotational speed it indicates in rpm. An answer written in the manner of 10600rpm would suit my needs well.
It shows 1200rpm
